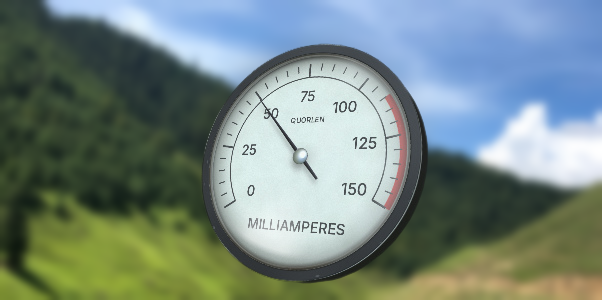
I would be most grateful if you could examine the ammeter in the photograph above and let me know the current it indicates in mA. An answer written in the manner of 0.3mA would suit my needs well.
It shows 50mA
